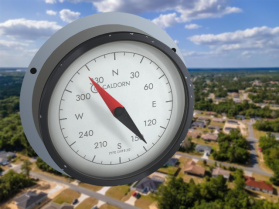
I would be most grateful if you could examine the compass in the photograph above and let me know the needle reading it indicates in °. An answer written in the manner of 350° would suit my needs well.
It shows 325°
